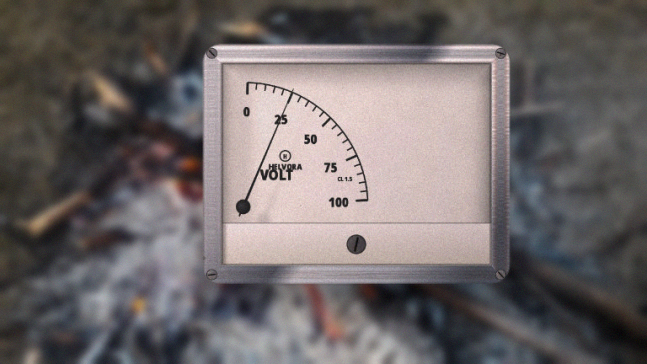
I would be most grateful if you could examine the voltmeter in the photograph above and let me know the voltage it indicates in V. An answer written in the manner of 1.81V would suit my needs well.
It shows 25V
